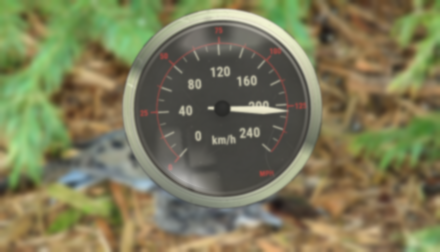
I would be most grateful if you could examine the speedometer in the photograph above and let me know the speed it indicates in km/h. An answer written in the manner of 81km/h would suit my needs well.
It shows 205km/h
